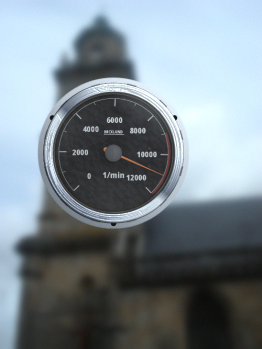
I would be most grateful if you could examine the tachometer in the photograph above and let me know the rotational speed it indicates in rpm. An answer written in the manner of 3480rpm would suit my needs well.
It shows 11000rpm
